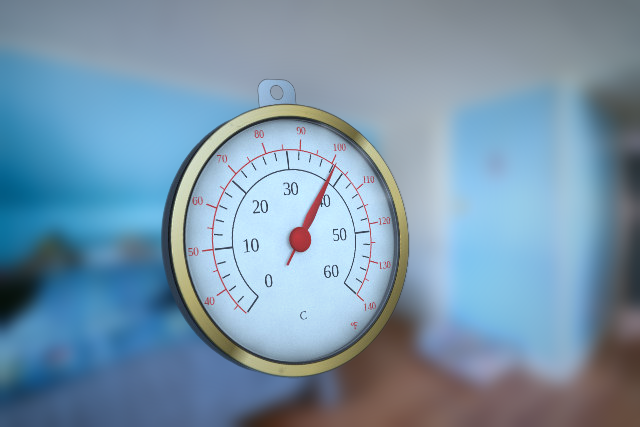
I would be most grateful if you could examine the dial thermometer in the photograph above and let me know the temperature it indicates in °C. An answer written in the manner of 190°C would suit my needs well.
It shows 38°C
